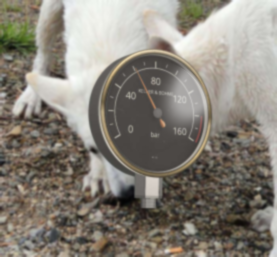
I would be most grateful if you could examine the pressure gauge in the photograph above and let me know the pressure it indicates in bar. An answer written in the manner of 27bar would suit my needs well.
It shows 60bar
